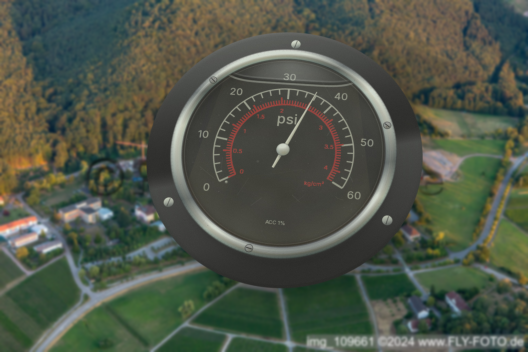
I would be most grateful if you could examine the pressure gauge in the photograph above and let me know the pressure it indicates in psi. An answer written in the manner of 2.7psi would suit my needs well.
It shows 36psi
